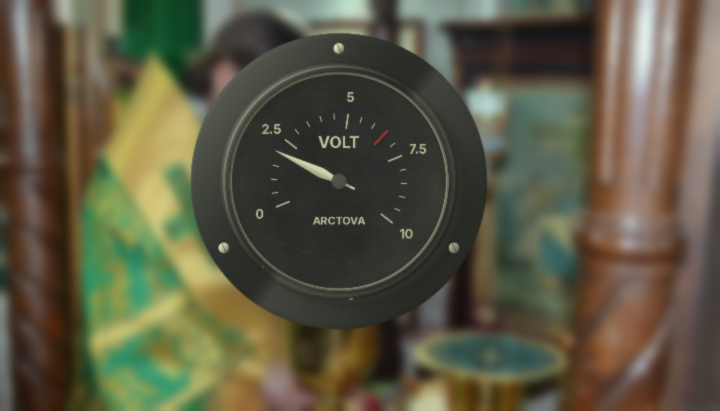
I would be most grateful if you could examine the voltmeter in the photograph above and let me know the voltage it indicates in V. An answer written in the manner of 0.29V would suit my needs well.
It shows 2V
